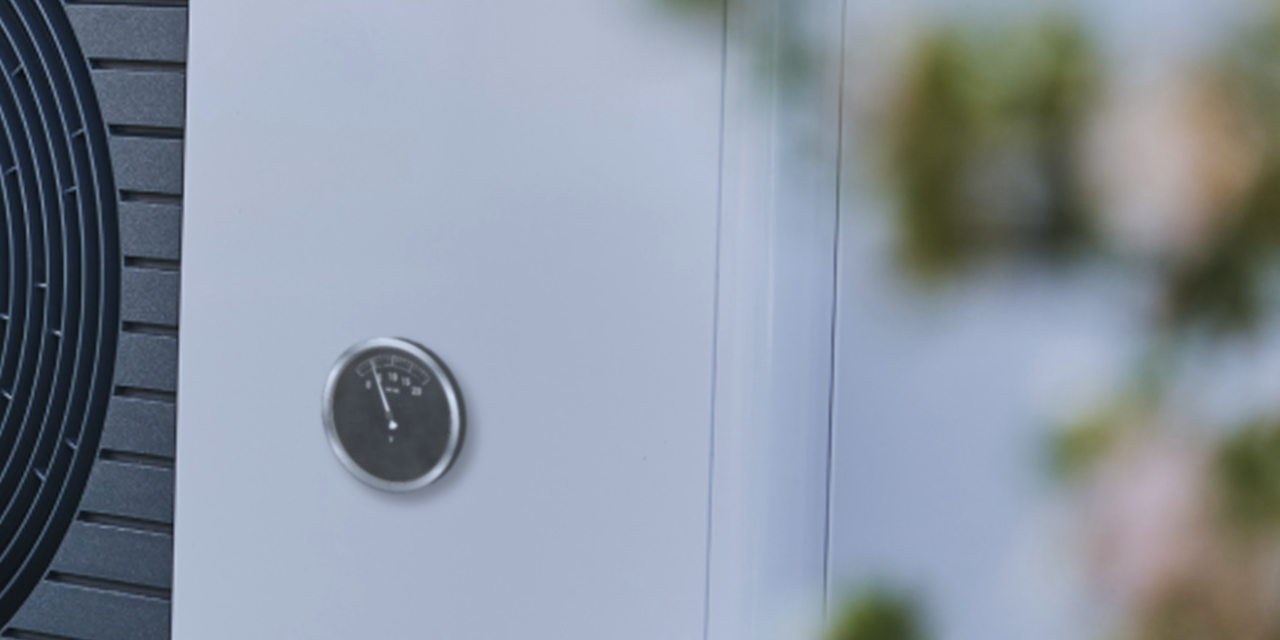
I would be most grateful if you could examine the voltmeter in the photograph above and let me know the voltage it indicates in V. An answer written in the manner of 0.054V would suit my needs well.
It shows 5V
